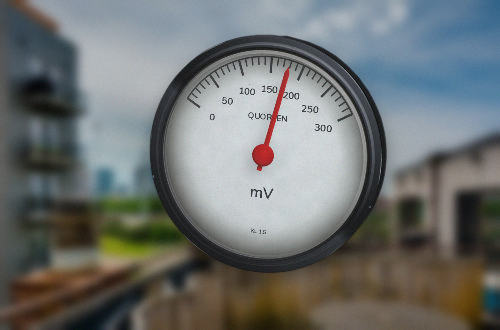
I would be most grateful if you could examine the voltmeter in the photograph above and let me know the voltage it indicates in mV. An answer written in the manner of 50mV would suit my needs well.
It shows 180mV
